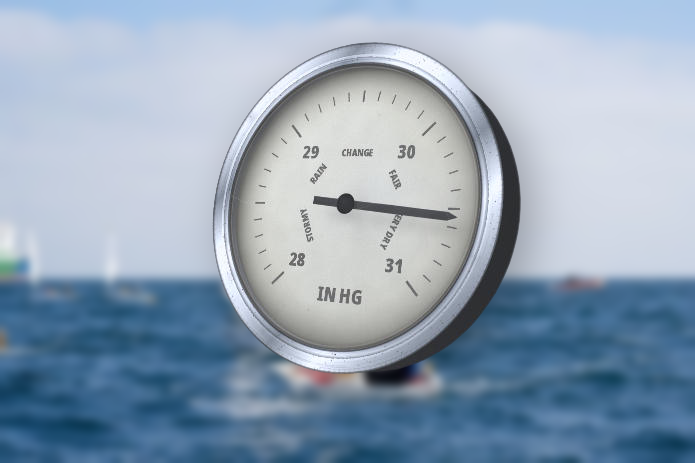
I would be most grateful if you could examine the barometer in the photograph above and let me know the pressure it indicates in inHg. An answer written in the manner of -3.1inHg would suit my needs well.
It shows 30.55inHg
